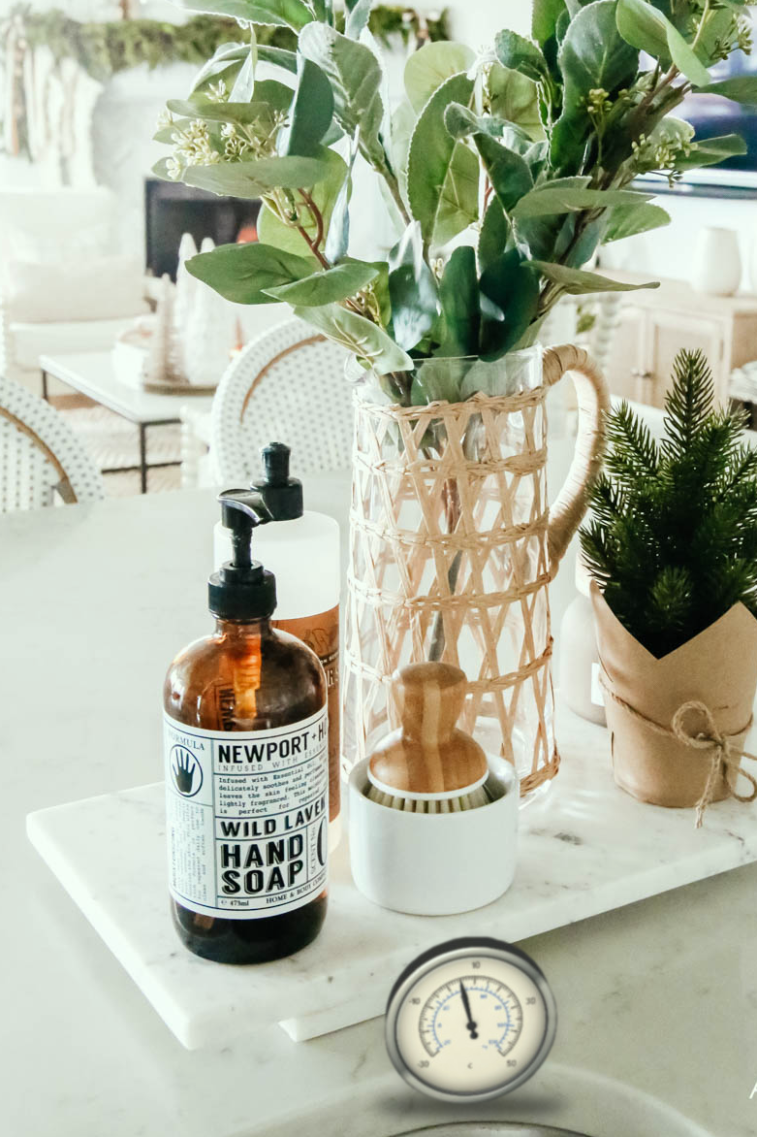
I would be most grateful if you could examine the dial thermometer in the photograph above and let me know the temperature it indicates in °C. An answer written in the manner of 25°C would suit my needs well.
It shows 5°C
